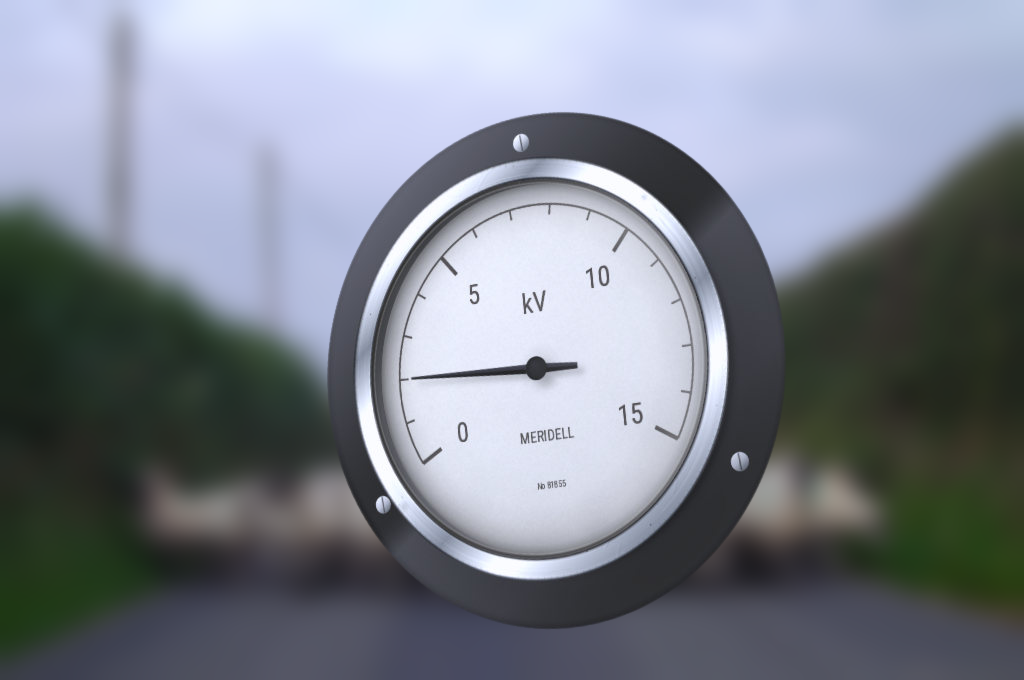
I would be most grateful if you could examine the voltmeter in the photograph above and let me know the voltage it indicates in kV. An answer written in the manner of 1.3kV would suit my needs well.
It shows 2kV
